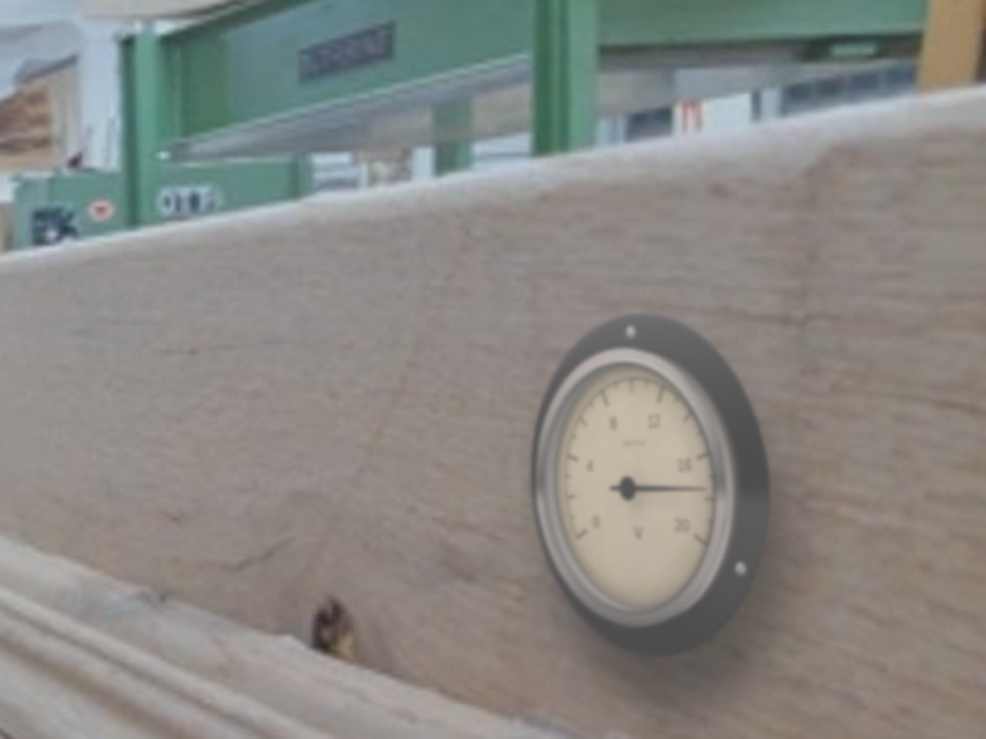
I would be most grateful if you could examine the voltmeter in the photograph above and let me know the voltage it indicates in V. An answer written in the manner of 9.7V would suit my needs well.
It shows 17.5V
